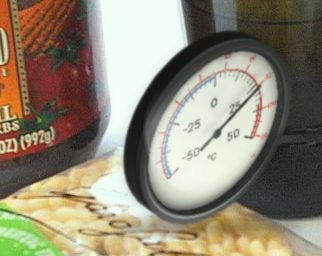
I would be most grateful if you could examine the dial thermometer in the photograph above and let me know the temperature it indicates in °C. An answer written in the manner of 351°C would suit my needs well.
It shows 25°C
